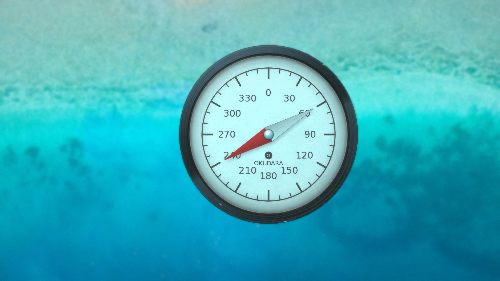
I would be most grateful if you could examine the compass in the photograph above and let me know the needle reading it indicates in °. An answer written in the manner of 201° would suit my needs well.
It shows 240°
